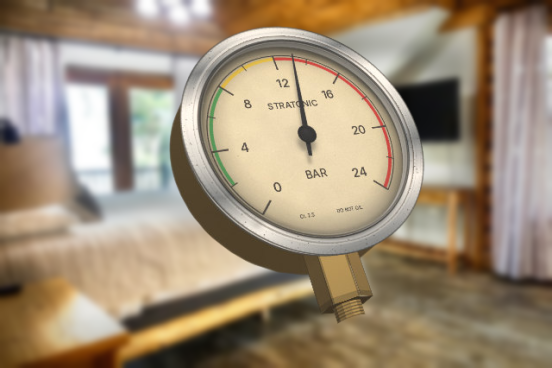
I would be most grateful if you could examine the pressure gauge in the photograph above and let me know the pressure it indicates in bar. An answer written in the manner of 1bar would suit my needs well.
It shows 13bar
